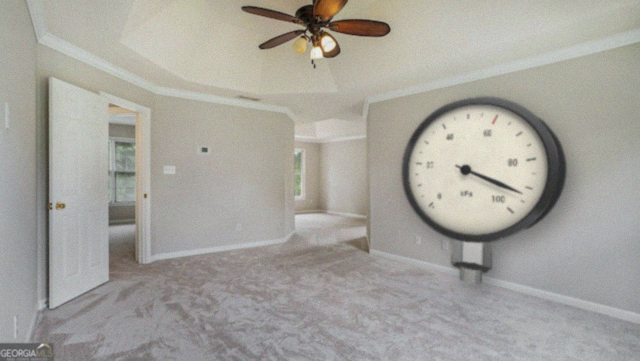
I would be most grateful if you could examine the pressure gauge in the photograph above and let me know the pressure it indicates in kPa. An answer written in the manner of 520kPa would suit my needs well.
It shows 92.5kPa
